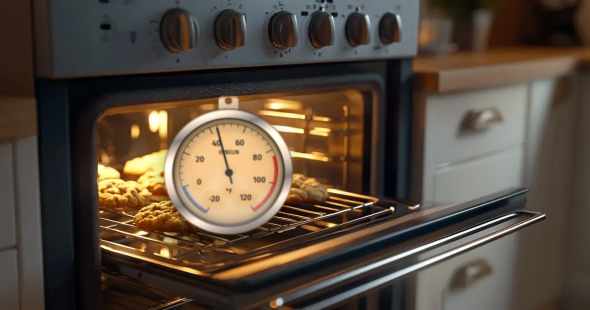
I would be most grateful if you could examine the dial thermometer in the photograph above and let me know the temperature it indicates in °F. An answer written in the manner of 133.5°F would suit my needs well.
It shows 44°F
